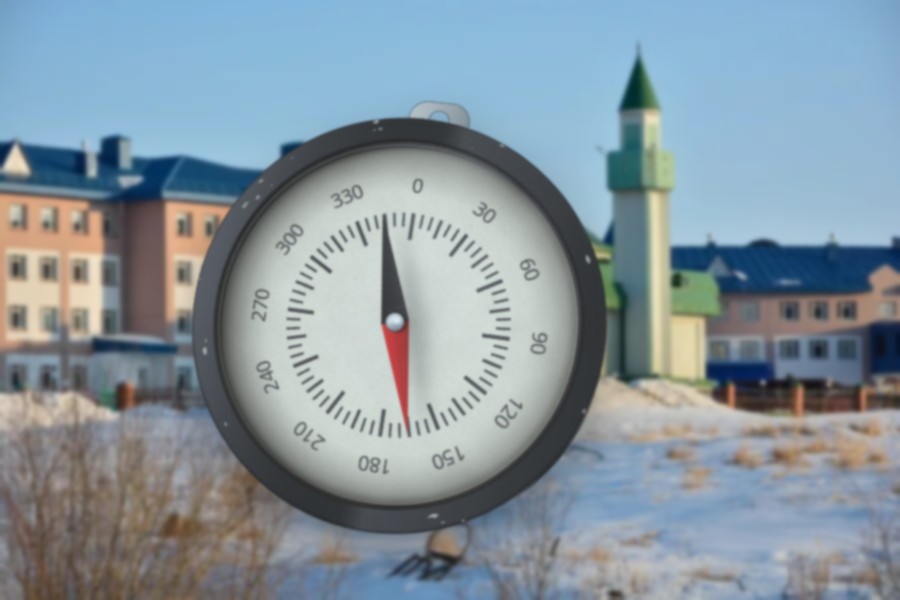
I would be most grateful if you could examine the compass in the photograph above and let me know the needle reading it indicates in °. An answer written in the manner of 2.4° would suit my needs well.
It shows 165°
